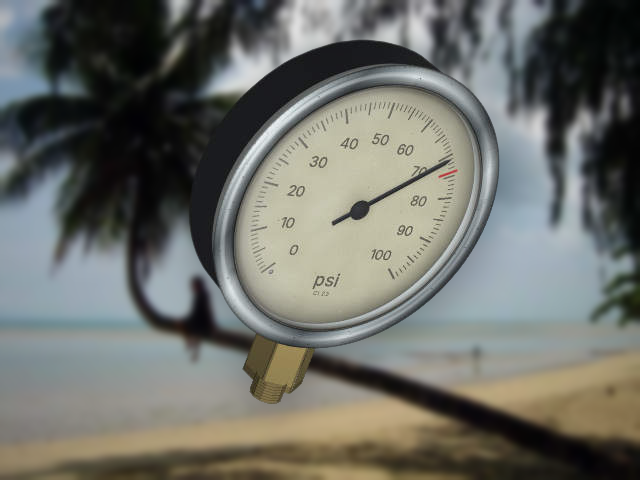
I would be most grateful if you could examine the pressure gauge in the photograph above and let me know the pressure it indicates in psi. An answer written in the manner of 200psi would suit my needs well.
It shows 70psi
